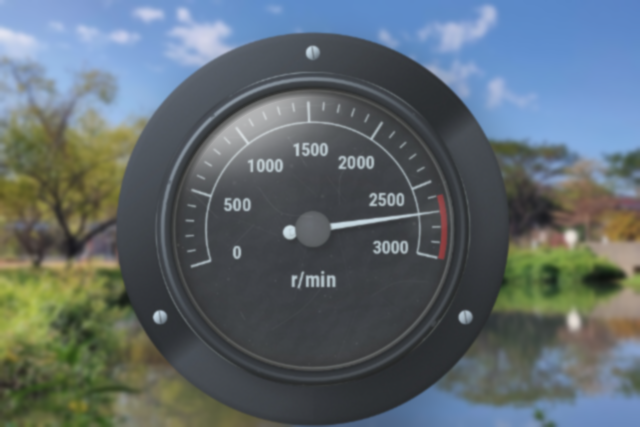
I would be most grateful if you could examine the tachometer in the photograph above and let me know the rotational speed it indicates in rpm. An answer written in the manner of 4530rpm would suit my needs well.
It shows 2700rpm
